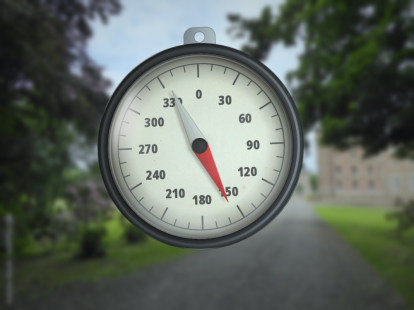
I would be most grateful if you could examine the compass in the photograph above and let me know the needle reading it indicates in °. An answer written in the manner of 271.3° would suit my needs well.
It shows 155°
